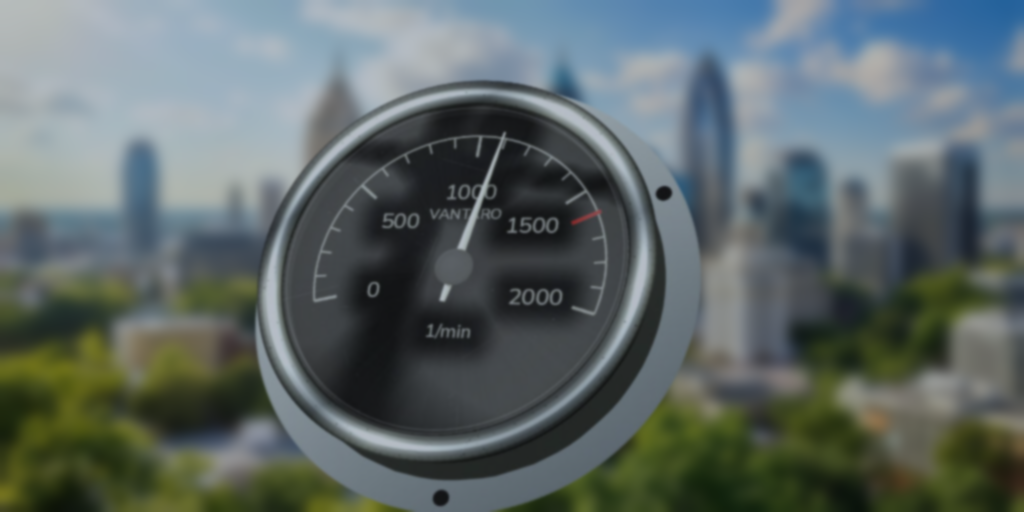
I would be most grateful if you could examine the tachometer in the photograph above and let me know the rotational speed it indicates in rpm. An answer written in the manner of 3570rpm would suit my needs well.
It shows 1100rpm
